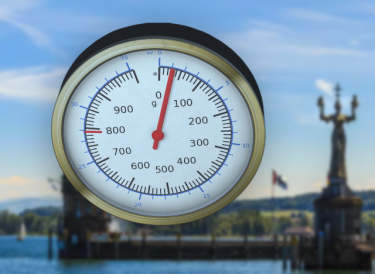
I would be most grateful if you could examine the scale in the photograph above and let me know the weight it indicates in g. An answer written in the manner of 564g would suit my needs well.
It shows 30g
